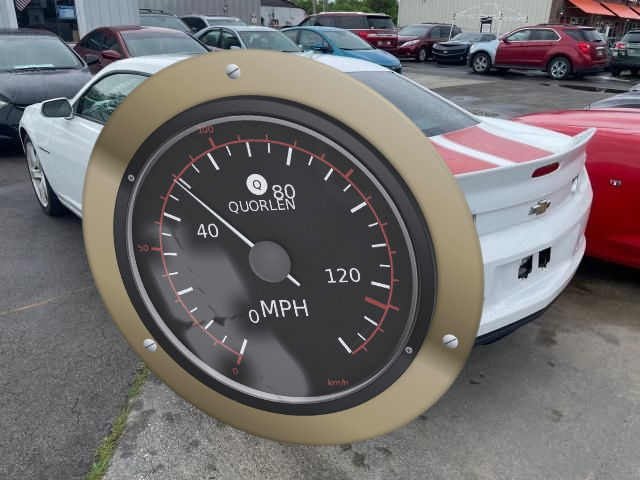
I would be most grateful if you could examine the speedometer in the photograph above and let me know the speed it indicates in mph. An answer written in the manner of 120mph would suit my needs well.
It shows 50mph
